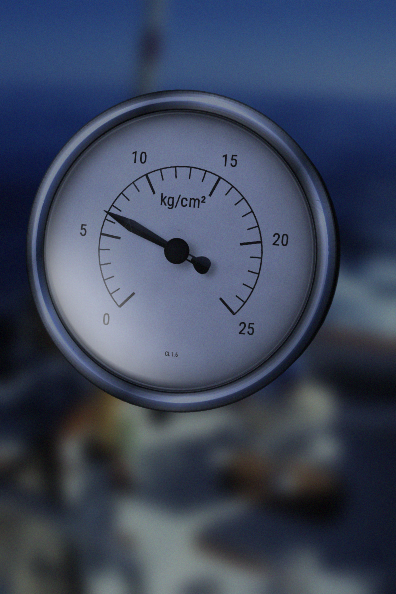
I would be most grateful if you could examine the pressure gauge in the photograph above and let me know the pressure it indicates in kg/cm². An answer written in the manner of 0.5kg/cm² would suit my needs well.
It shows 6.5kg/cm²
